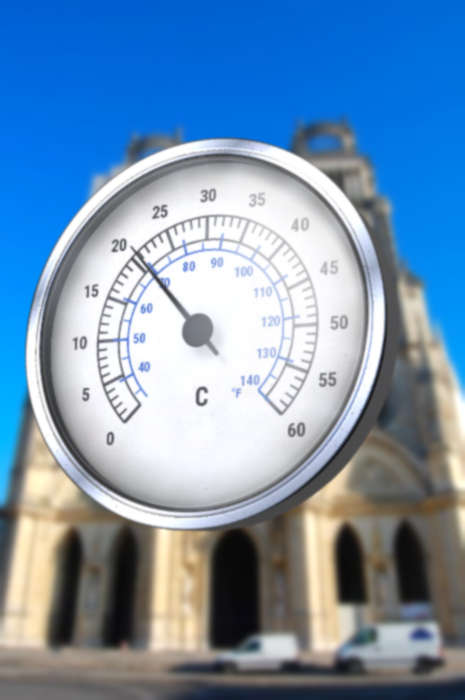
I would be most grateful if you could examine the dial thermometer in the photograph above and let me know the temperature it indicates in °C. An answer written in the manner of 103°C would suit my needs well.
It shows 21°C
